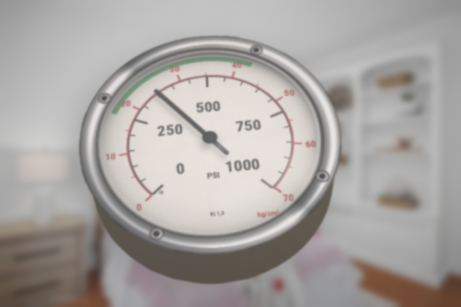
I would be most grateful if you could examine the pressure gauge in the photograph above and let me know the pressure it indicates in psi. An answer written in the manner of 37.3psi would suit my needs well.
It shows 350psi
